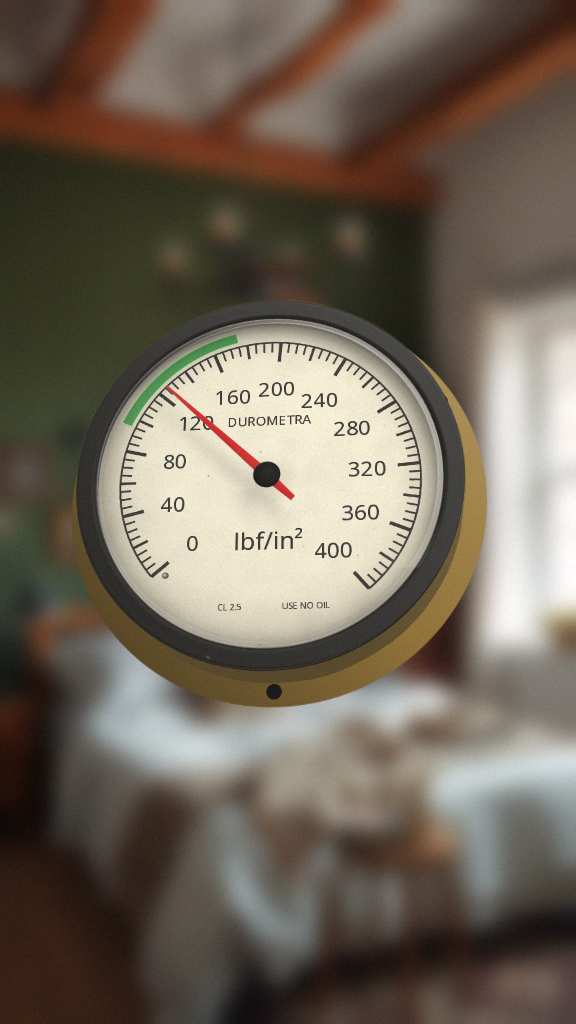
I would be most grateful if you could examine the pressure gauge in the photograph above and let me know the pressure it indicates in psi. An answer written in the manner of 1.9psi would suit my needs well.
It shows 125psi
